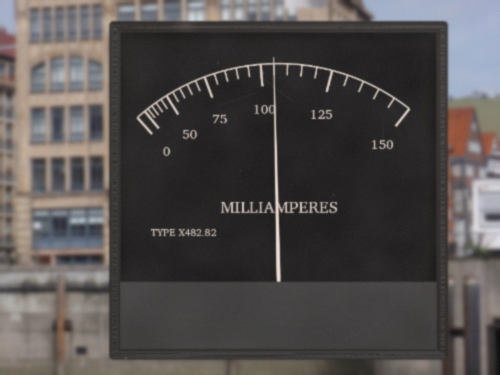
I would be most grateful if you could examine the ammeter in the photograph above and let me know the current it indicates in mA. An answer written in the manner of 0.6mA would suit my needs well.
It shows 105mA
